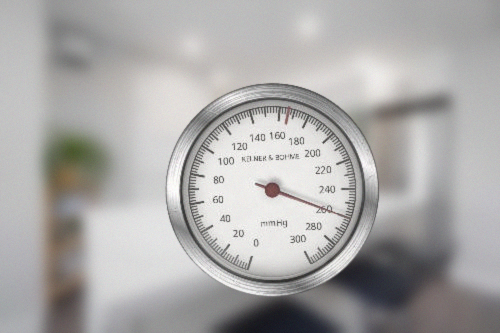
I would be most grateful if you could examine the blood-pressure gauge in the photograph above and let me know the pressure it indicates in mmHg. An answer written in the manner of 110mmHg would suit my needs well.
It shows 260mmHg
